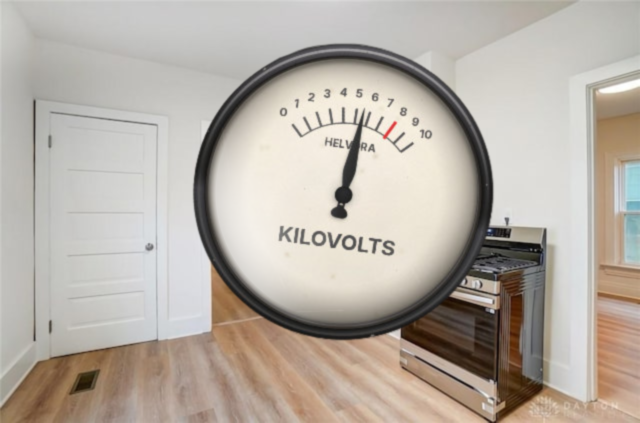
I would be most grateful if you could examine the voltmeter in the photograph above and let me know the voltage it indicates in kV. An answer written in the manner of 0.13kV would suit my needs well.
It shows 5.5kV
